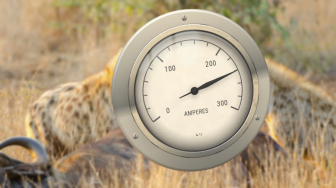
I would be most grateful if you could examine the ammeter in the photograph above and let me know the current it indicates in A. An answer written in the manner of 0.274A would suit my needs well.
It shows 240A
